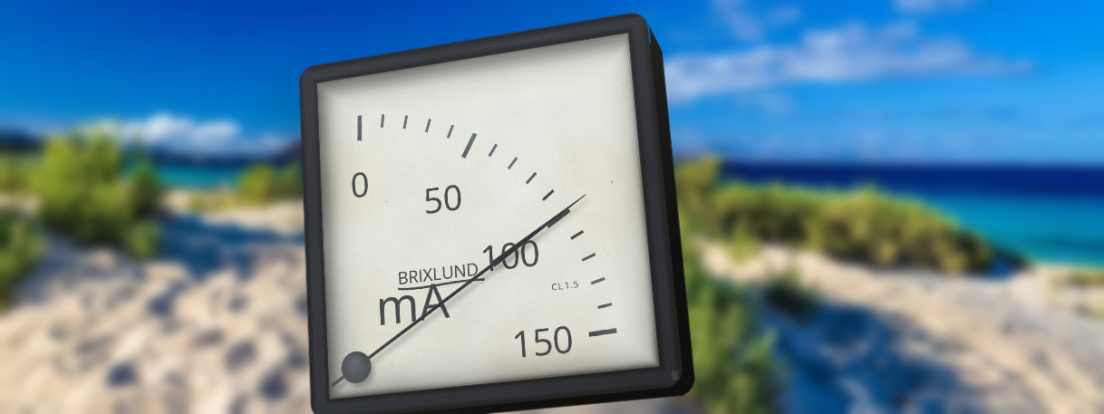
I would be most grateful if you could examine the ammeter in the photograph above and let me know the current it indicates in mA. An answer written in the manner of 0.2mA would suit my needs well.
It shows 100mA
